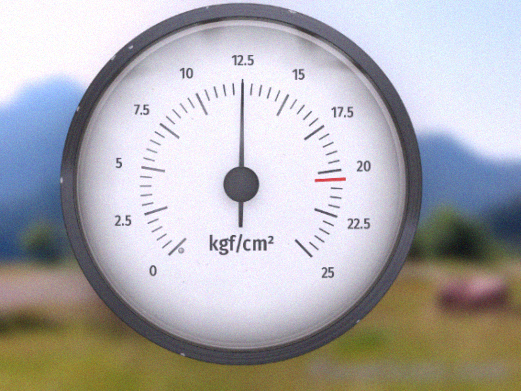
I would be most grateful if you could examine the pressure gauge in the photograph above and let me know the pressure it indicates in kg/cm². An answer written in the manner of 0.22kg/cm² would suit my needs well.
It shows 12.5kg/cm²
